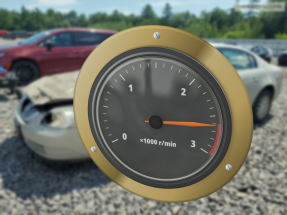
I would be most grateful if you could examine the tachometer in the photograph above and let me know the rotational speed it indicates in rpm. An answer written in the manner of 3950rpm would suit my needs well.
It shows 2600rpm
